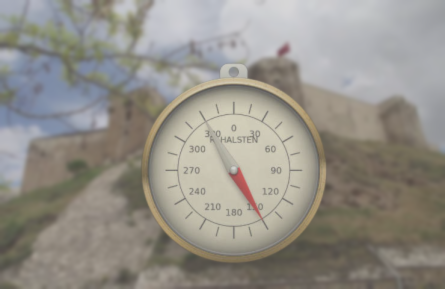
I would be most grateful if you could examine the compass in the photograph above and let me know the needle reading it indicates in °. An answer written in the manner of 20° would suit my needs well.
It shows 150°
